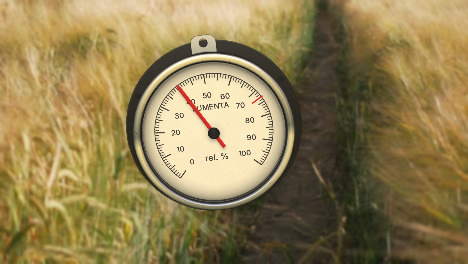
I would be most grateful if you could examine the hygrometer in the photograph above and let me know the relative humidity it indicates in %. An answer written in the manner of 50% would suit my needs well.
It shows 40%
